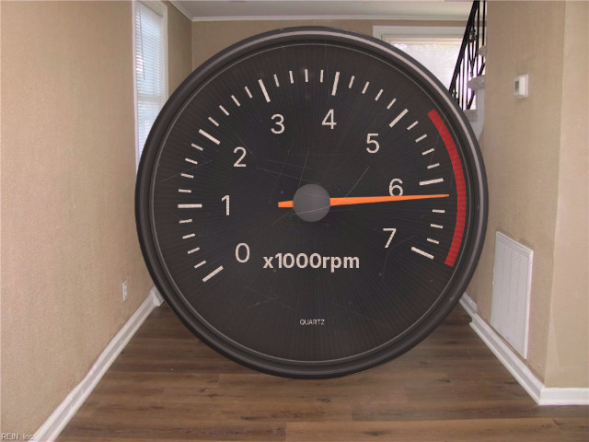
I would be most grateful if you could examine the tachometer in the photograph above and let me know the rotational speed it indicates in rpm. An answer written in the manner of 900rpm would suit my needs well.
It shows 6200rpm
